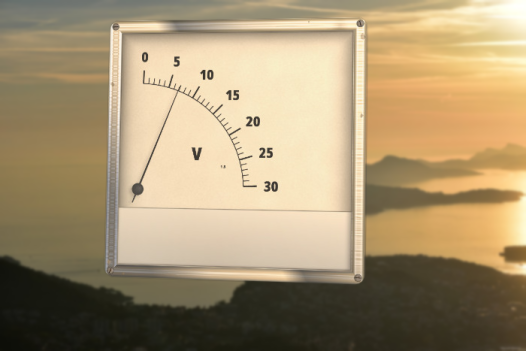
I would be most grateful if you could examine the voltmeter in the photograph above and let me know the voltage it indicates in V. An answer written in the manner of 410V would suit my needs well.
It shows 7V
